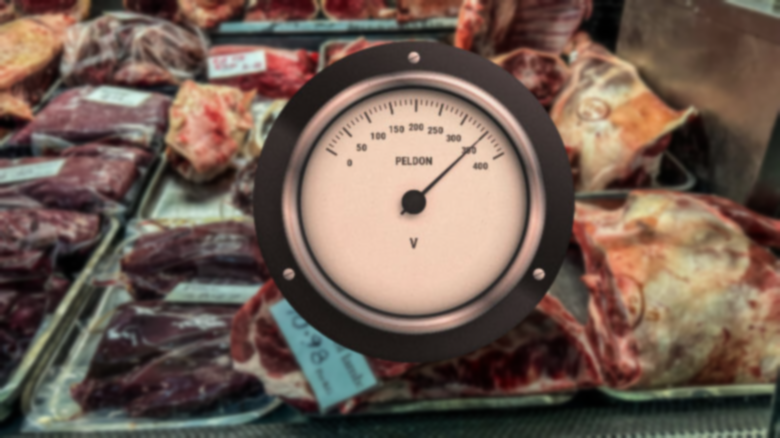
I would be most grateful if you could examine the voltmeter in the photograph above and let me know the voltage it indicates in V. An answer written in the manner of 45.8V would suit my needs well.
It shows 350V
